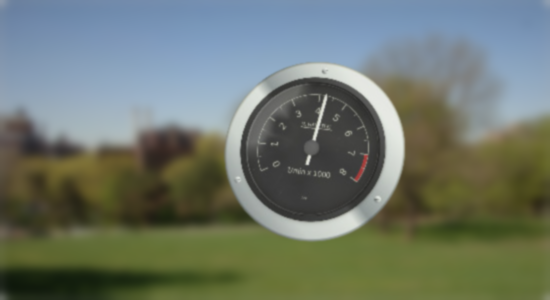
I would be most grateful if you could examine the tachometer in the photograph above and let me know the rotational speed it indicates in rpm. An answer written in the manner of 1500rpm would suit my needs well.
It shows 4250rpm
